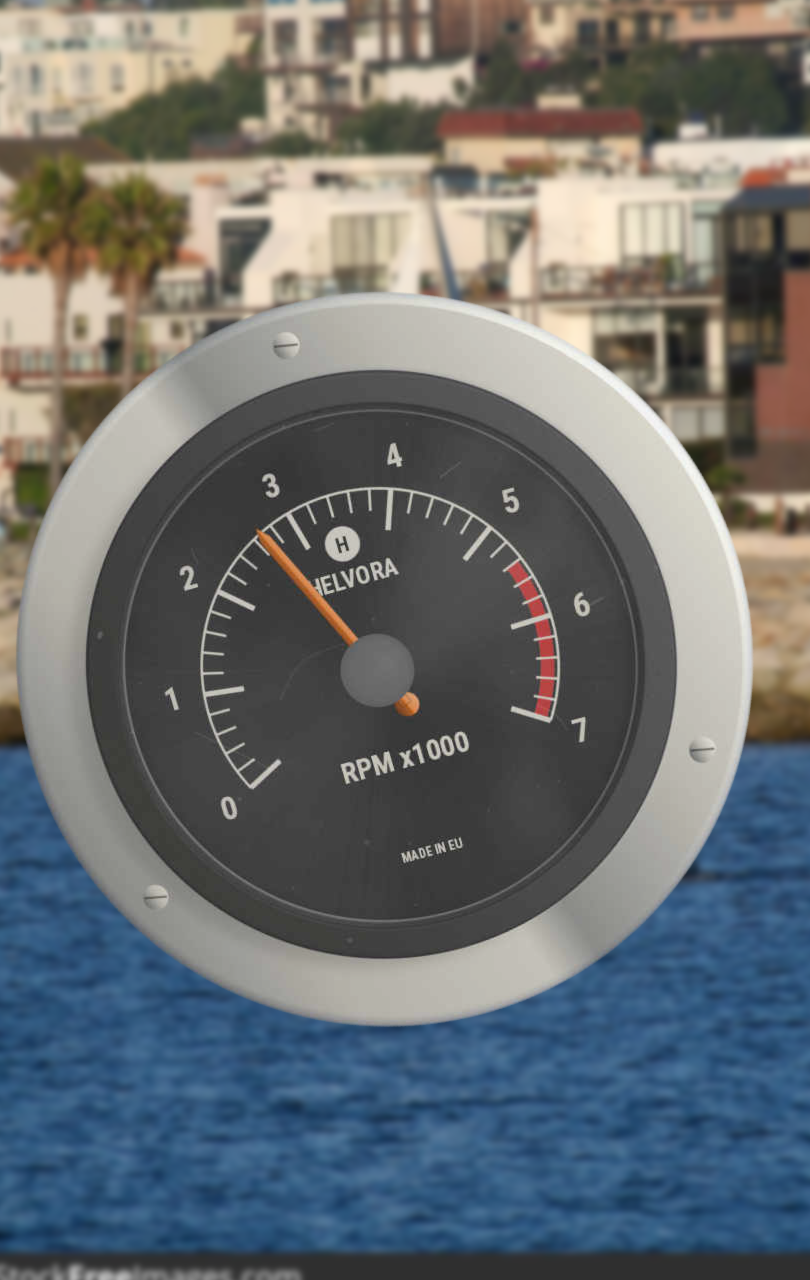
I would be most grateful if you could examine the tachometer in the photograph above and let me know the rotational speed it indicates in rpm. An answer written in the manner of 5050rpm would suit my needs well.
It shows 2700rpm
